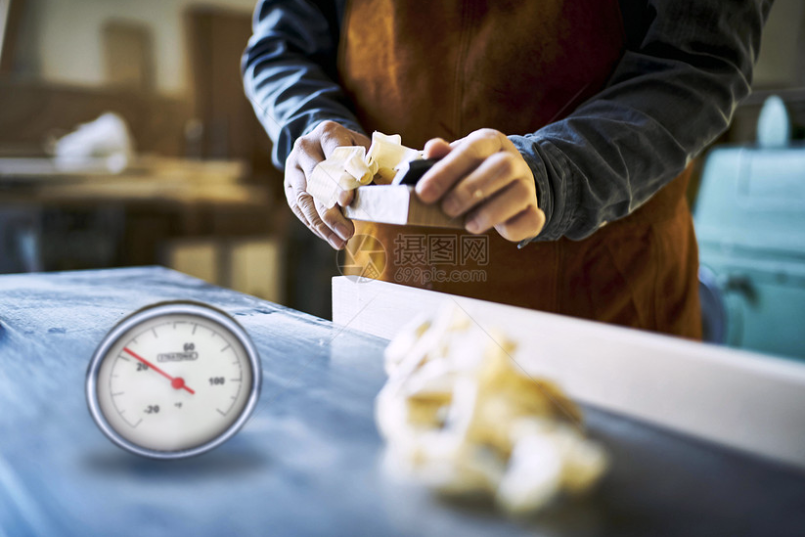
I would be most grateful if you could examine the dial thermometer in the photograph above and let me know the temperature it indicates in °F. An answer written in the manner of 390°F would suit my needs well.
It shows 25°F
